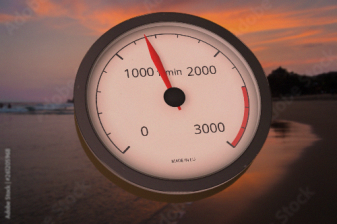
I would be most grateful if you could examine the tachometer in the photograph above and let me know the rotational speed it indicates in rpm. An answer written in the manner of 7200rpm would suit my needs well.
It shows 1300rpm
